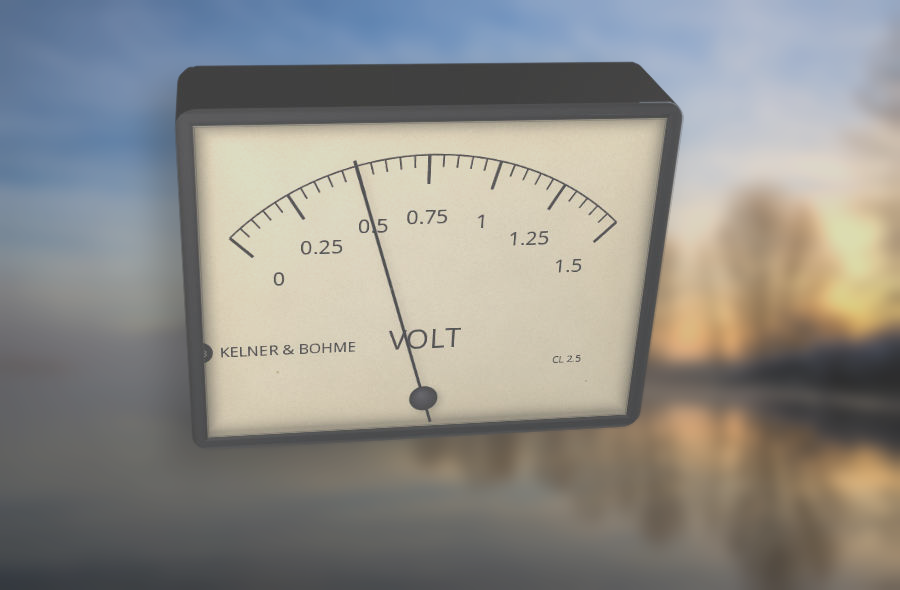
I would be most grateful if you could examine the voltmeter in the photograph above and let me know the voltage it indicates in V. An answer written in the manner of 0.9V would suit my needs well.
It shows 0.5V
